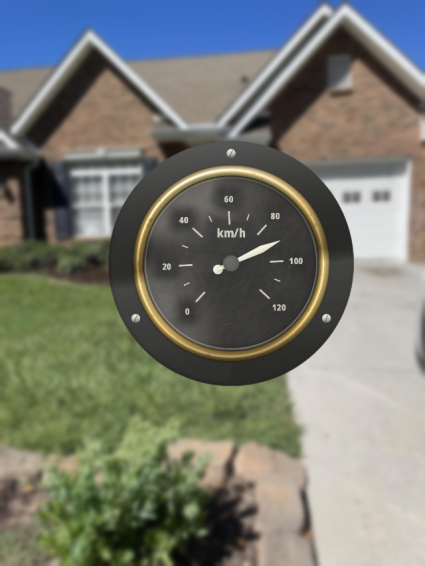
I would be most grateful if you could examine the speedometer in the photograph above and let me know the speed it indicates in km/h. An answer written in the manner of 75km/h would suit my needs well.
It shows 90km/h
